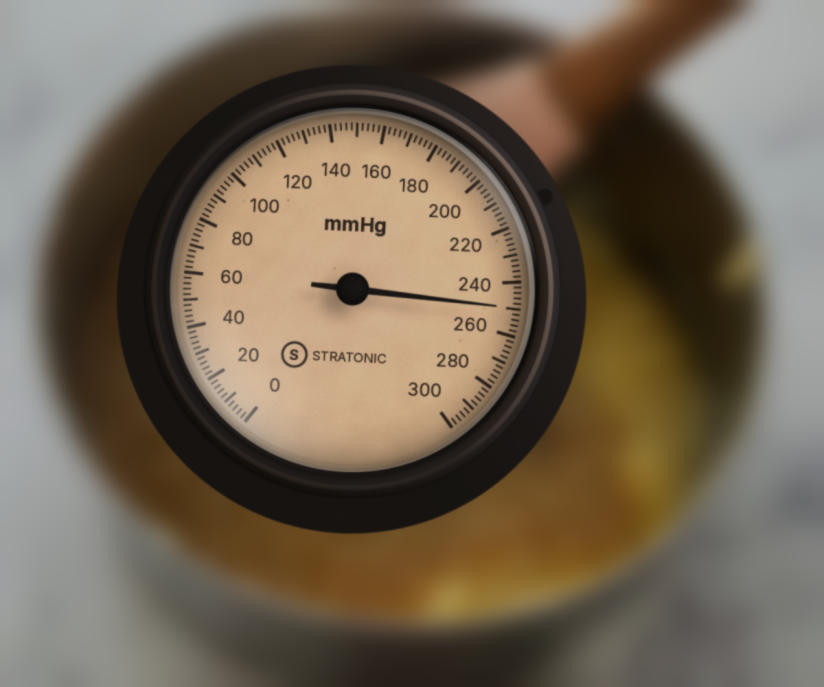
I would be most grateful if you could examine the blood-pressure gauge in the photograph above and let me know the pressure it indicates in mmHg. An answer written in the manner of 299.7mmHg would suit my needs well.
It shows 250mmHg
